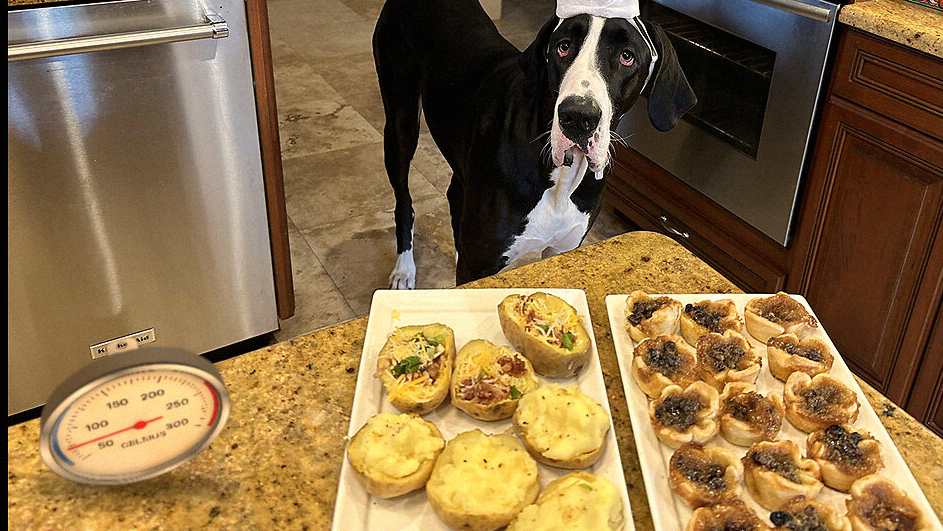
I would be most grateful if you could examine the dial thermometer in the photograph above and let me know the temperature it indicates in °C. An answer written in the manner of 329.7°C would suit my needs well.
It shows 75°C
